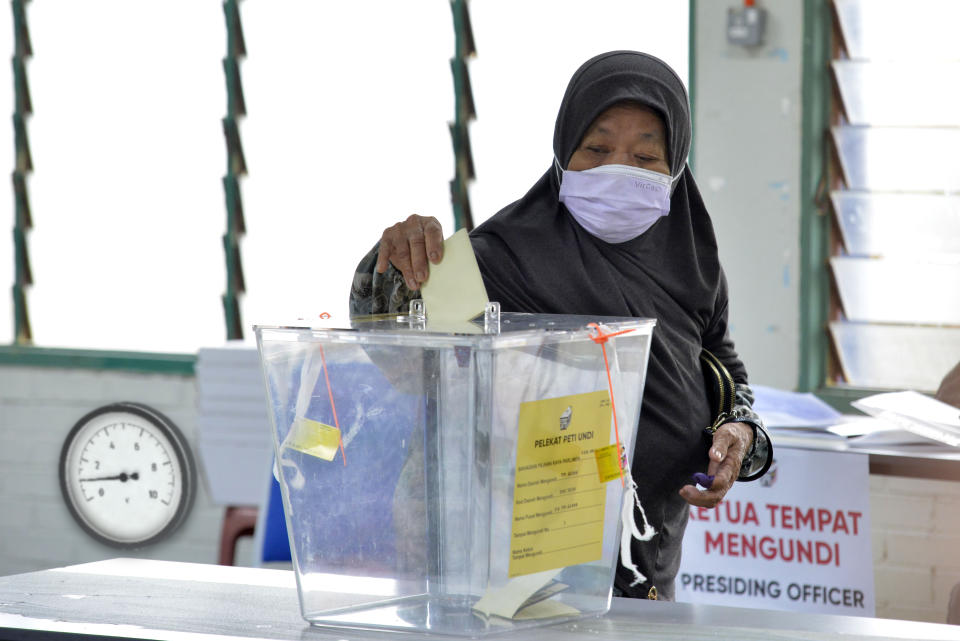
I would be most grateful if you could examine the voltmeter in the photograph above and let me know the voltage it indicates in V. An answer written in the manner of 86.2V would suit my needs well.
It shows 1V
